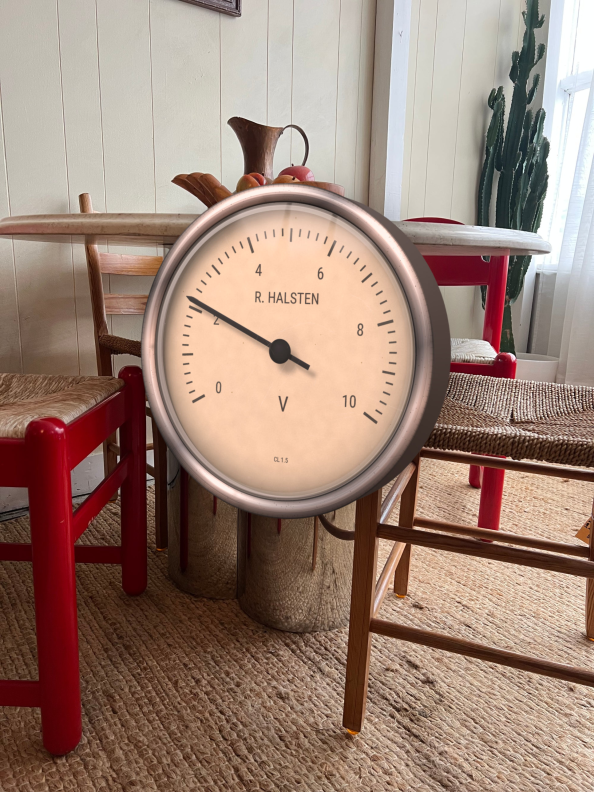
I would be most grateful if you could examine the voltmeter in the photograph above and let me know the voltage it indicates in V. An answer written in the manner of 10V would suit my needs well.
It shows 2.2V
